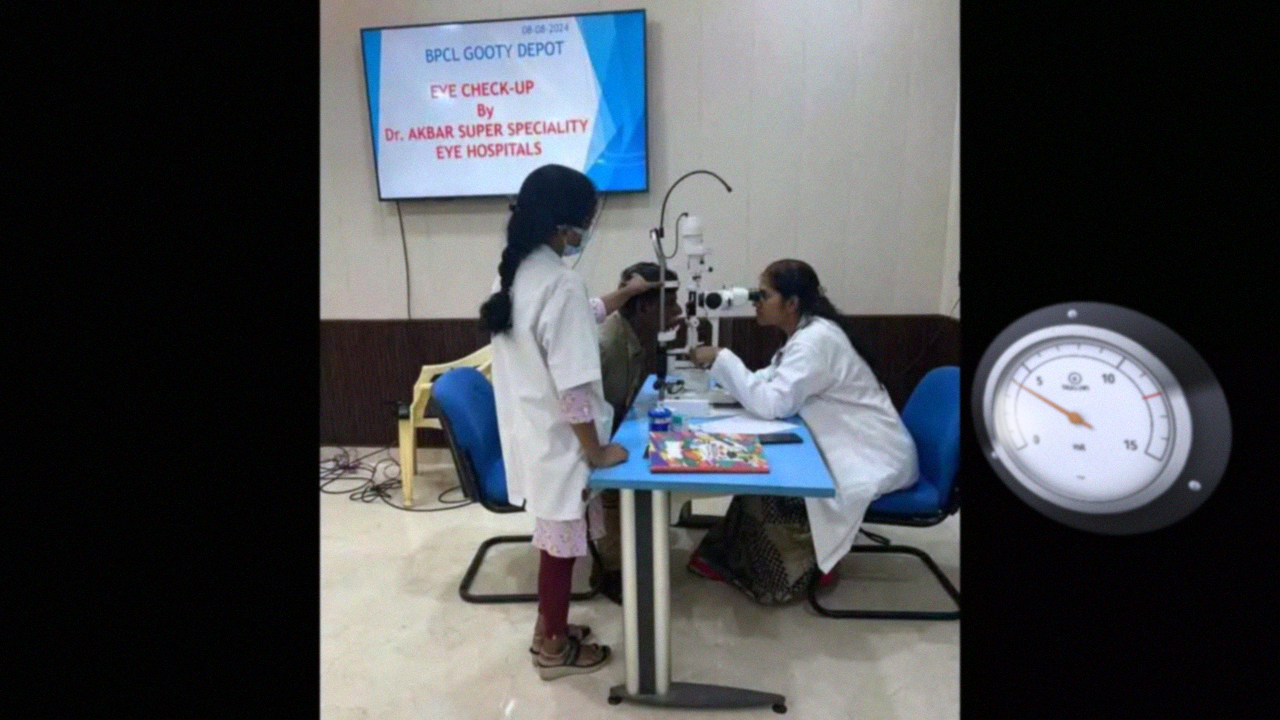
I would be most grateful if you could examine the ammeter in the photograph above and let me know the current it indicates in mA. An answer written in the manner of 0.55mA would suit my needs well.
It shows 4mA
